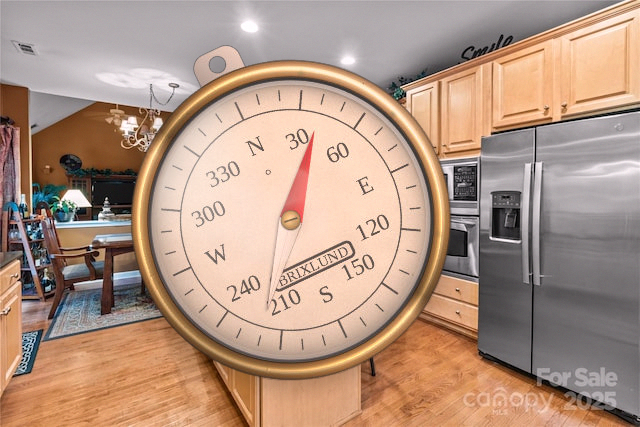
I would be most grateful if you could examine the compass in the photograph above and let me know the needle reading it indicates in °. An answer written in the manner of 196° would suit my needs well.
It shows 40°
